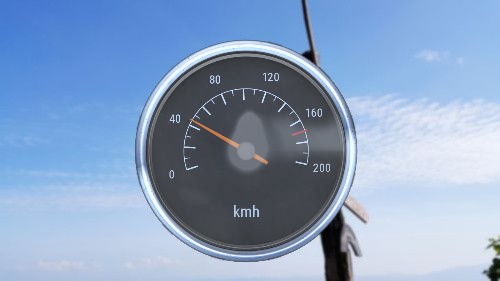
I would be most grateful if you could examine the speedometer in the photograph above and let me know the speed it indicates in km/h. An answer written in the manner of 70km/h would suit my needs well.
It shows 45km/h
